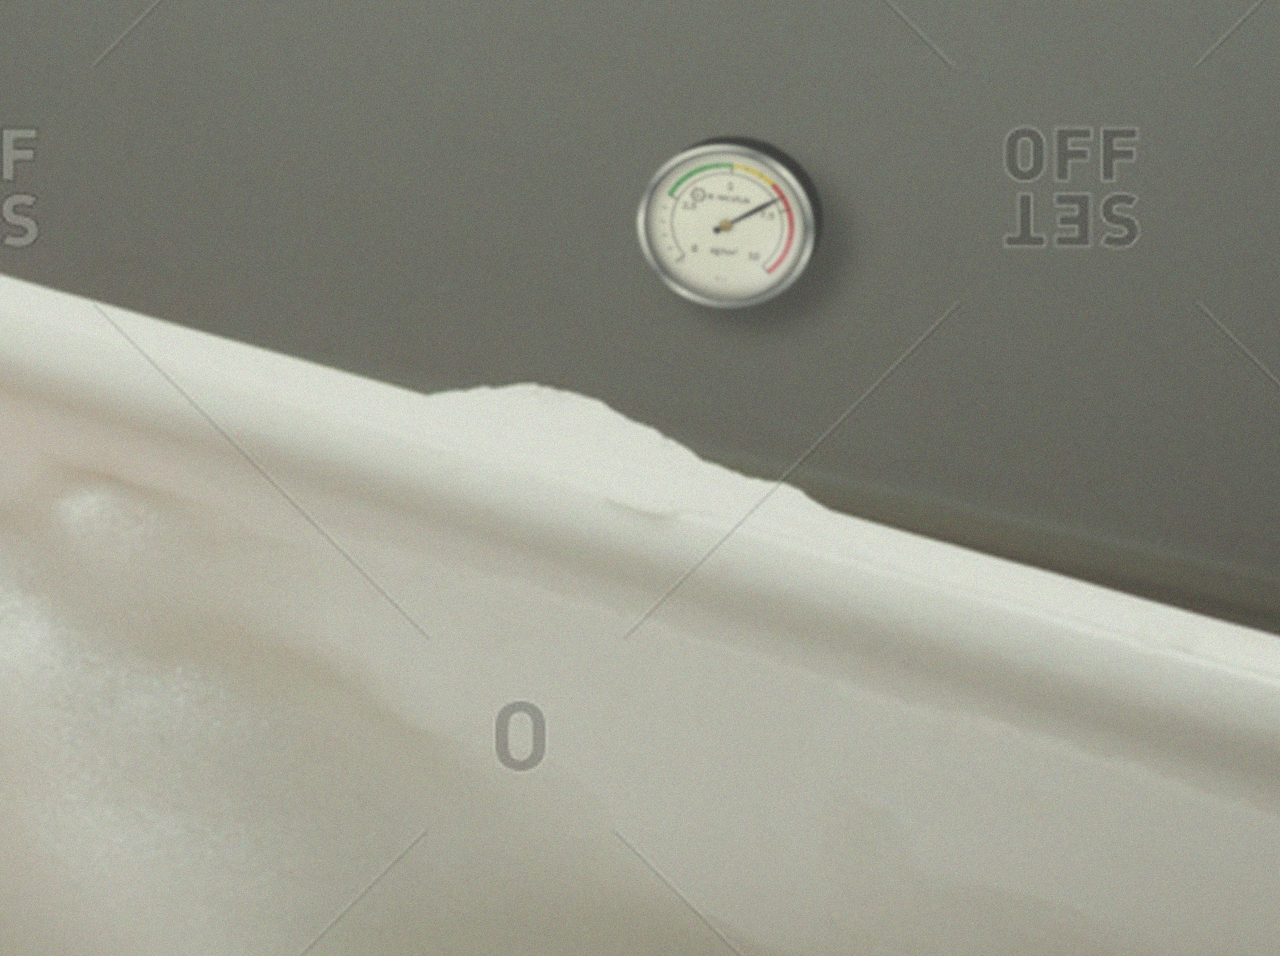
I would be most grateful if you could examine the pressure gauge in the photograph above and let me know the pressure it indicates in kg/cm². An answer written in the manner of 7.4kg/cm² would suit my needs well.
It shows 7kg/cm²
